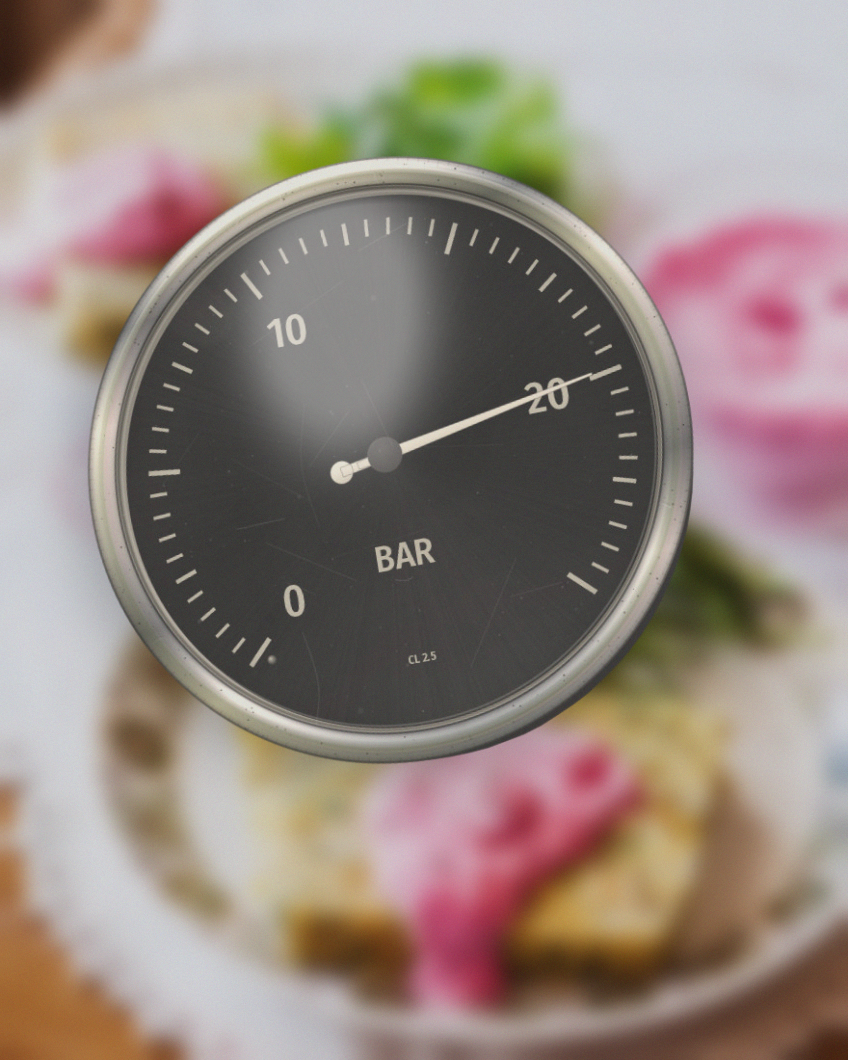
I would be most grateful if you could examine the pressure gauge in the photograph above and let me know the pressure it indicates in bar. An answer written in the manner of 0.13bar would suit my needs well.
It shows 20bar
